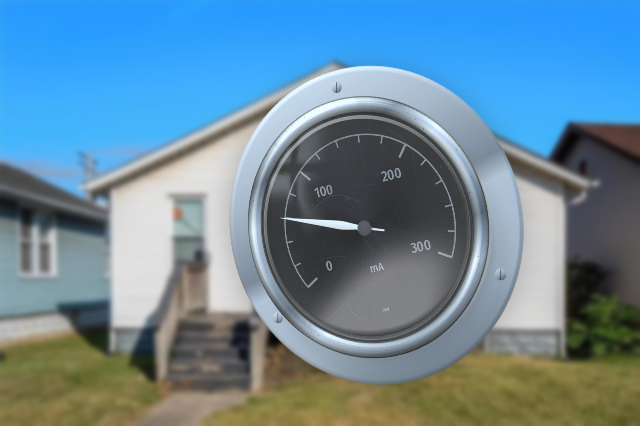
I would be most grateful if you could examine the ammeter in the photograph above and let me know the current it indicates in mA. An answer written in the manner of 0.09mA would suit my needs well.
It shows 60mA
